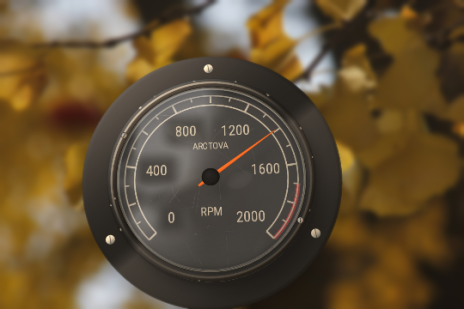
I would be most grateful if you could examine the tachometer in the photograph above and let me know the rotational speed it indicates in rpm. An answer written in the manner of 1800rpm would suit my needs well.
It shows 1400rpm
